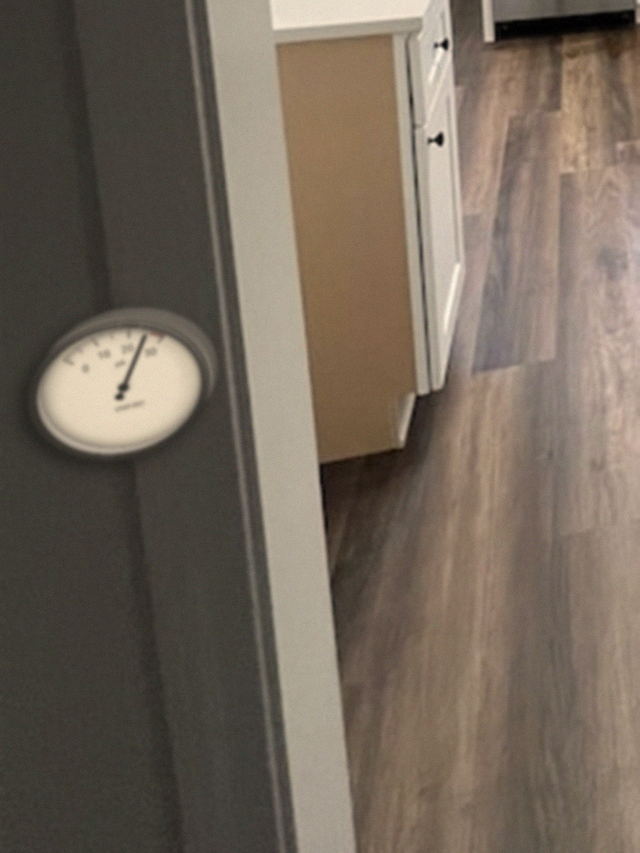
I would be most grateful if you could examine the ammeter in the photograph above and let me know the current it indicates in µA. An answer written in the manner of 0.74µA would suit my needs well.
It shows 25µA
